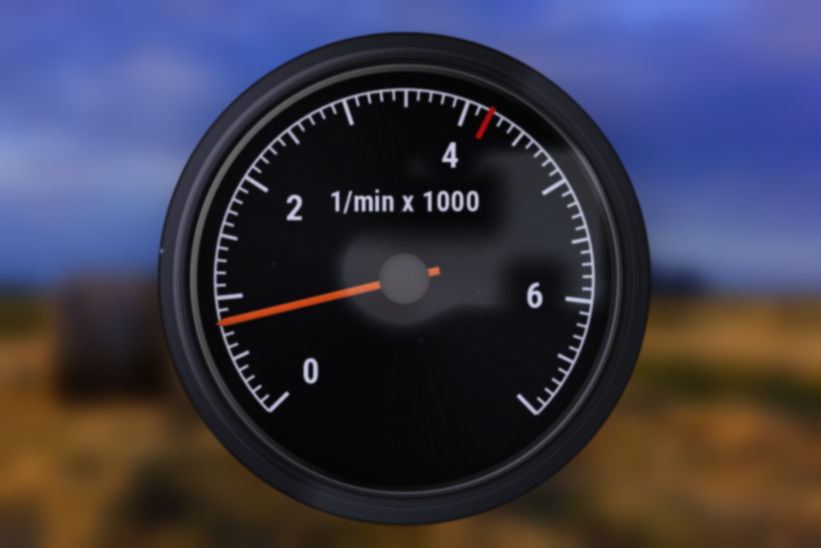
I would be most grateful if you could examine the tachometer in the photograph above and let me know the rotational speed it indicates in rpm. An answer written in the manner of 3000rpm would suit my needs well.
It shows 800rpm
